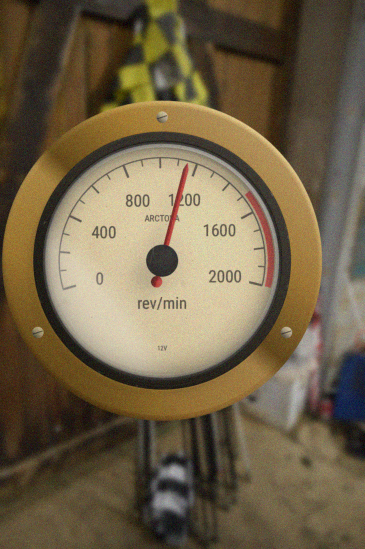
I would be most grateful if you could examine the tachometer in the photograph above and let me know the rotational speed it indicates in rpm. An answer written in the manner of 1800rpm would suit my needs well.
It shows 1150rpm
